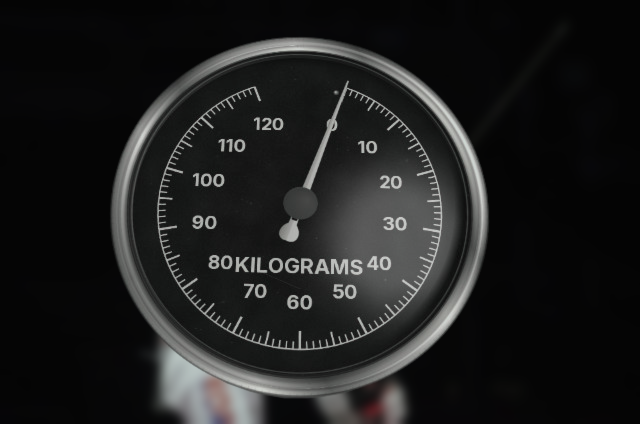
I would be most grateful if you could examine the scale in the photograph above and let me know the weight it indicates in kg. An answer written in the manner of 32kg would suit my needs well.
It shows 0kg
